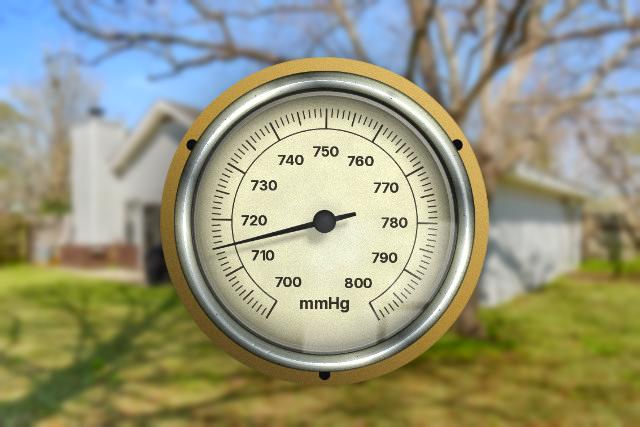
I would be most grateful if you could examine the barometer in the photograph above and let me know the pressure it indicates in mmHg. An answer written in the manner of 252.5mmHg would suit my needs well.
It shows 715mmHg
